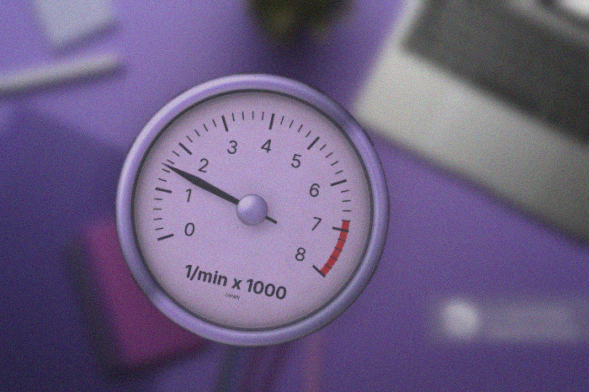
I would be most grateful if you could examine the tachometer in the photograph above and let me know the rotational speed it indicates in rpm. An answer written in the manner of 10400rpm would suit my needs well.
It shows 1500rpm
